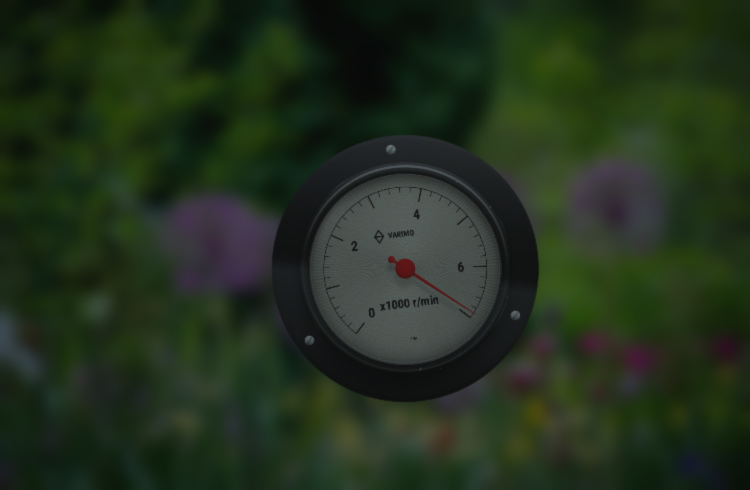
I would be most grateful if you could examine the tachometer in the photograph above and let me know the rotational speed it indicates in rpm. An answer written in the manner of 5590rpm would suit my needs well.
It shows 6900rpm
